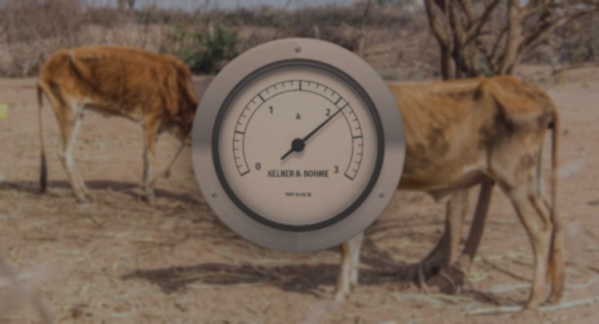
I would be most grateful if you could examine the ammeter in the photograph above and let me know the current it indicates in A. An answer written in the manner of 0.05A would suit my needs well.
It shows 2.1A
